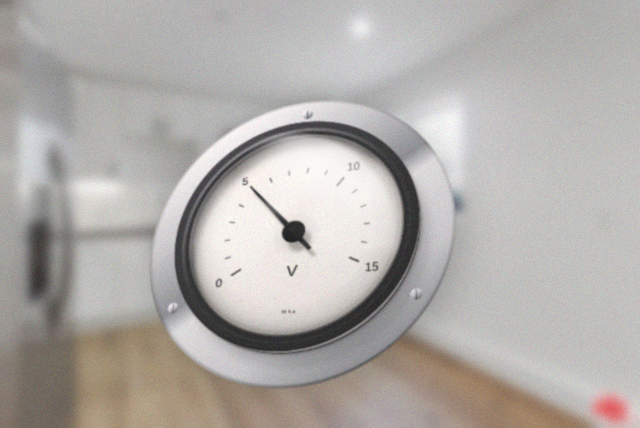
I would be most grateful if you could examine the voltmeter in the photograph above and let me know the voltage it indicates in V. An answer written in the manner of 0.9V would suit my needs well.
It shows 5V
